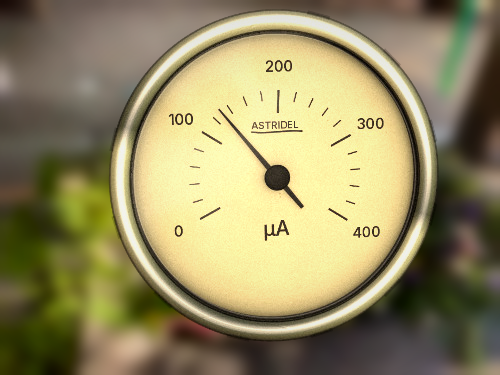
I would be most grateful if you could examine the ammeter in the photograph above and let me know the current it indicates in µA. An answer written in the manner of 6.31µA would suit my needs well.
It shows 130µA
